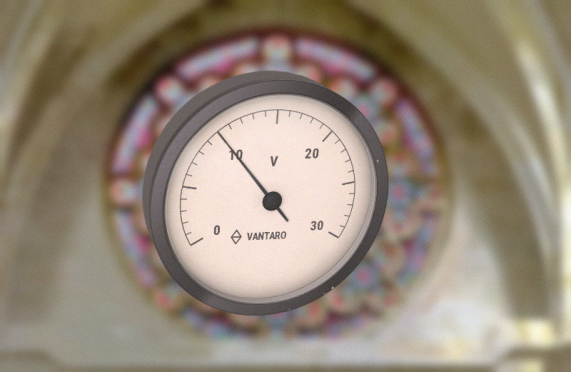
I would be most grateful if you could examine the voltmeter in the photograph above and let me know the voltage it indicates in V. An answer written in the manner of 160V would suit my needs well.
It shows 10V
